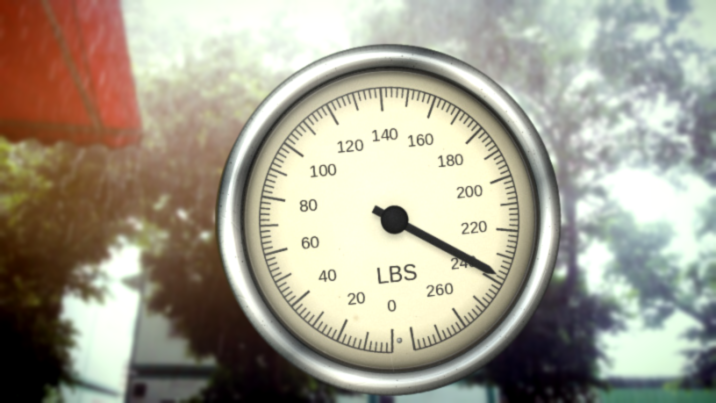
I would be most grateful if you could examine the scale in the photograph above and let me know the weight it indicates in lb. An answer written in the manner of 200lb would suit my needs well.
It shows 238lb
